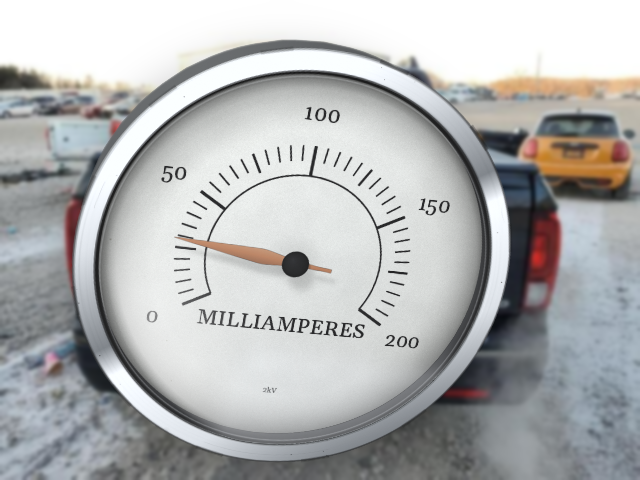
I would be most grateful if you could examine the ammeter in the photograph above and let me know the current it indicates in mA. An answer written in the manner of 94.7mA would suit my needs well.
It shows 30mA
